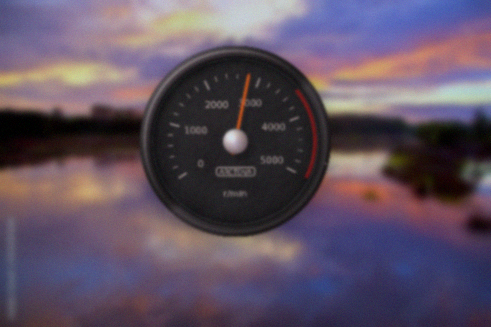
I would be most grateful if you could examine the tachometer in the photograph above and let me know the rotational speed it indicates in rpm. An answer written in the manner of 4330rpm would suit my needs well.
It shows 2800rpm
